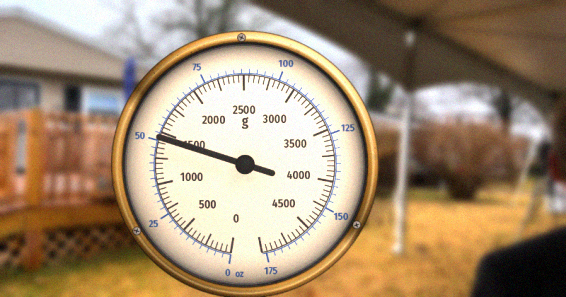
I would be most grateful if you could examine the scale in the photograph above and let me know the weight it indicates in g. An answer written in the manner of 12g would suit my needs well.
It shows 1450g
